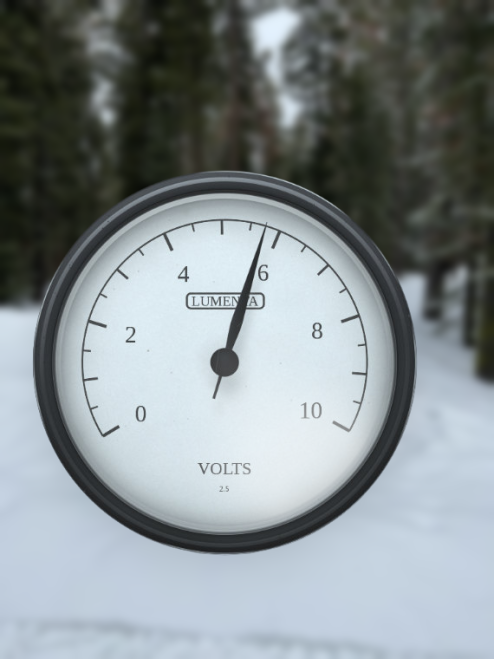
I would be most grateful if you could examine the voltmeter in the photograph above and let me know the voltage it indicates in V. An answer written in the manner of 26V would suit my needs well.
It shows 5.75V
